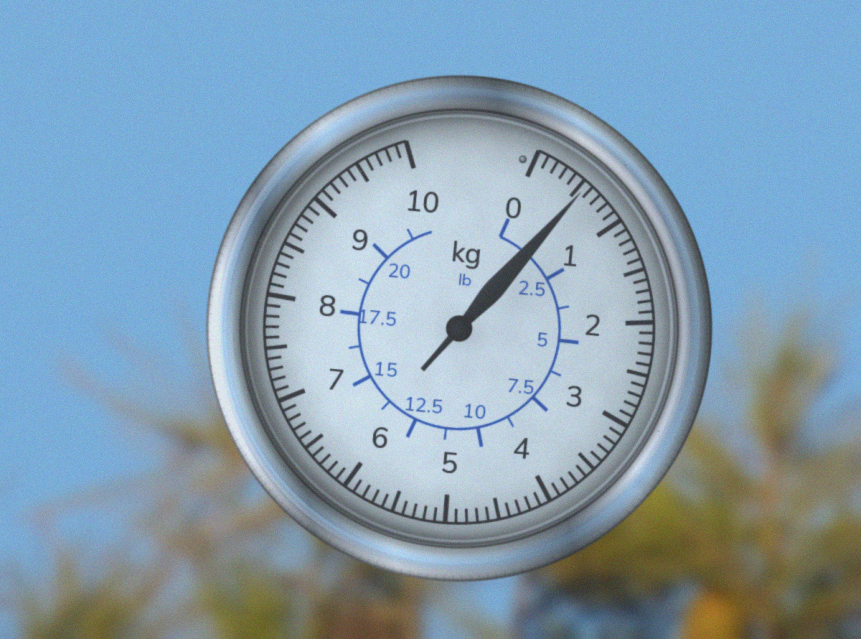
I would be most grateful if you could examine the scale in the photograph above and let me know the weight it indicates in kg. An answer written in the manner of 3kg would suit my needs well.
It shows 0.55kg
